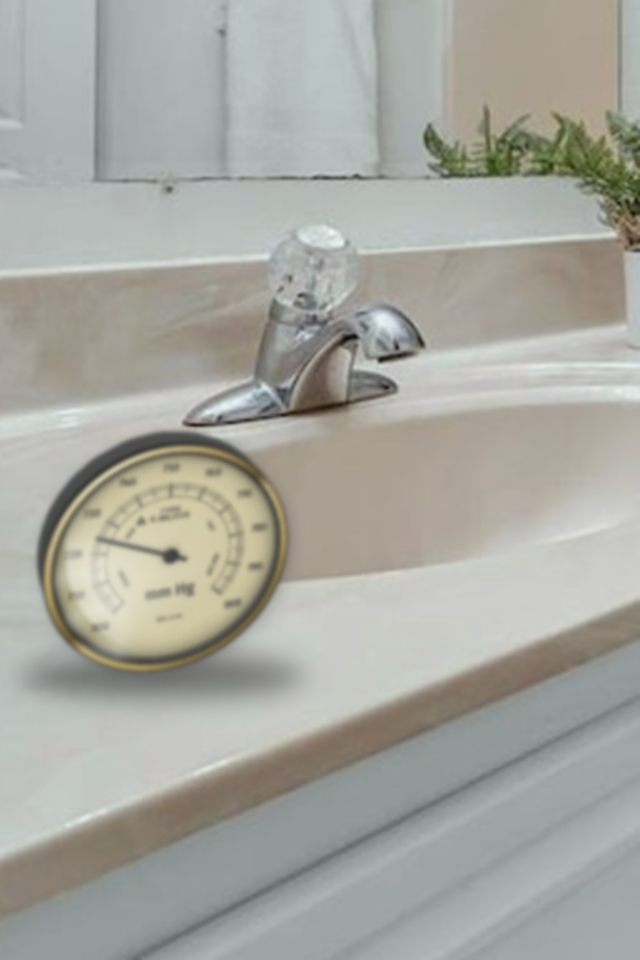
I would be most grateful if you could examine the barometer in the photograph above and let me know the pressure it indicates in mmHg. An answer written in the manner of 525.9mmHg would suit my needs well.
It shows 725mmHg
